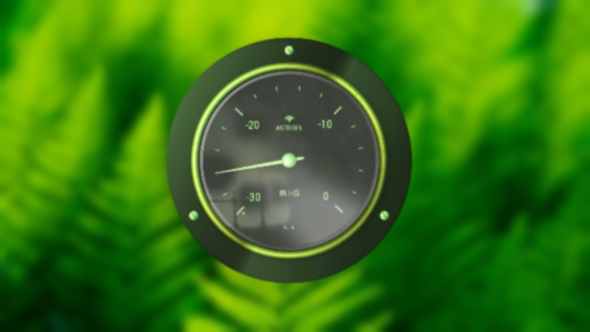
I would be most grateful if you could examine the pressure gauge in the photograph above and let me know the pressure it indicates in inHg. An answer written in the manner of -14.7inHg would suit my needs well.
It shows -26inHg
